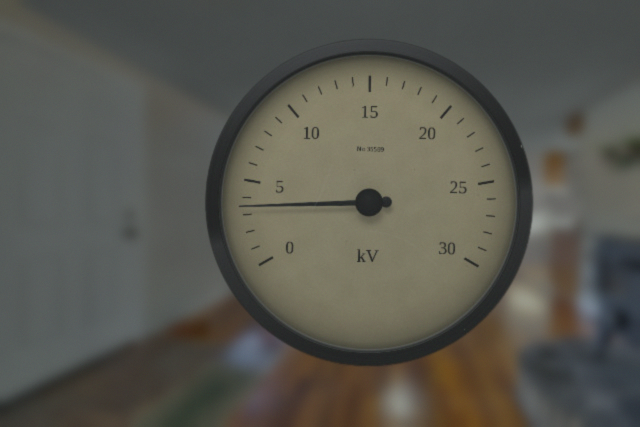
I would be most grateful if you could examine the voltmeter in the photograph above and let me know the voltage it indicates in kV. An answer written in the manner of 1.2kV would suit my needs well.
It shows 3.5kV
